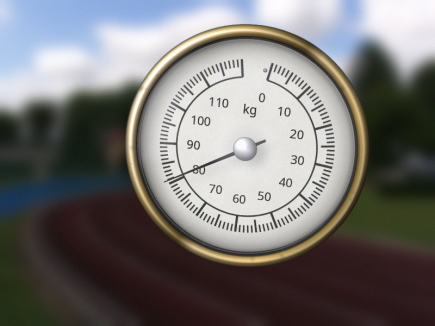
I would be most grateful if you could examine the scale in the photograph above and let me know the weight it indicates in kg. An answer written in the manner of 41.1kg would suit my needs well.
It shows 81kg
